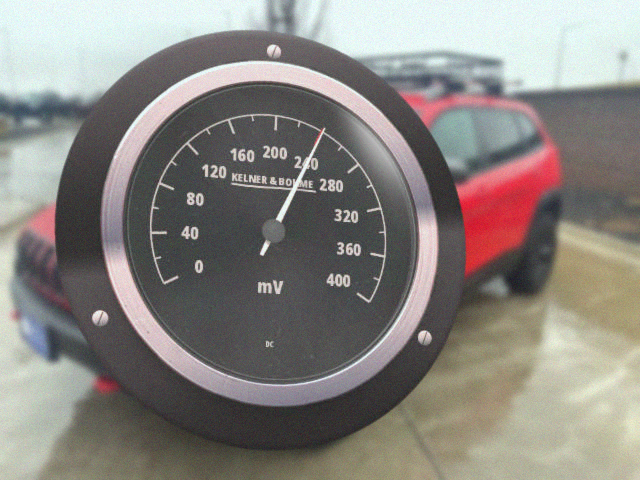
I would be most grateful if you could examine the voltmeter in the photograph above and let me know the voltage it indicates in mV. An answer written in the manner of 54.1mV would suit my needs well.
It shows 240mV
